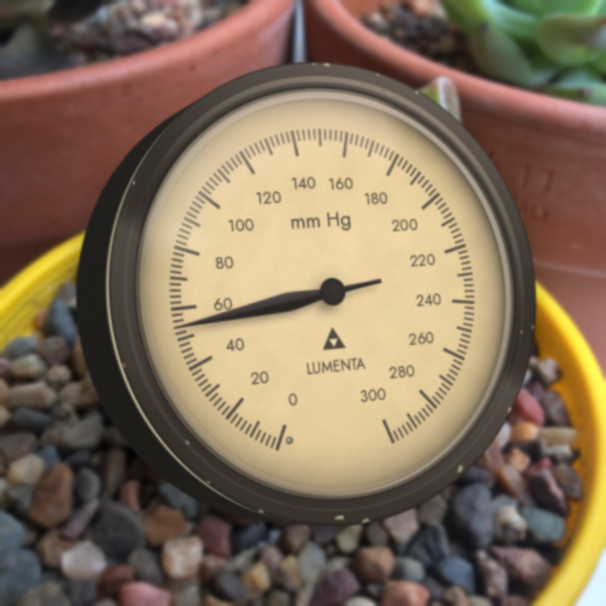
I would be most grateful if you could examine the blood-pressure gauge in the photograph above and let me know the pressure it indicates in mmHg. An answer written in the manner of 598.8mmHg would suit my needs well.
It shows 54mmHg
